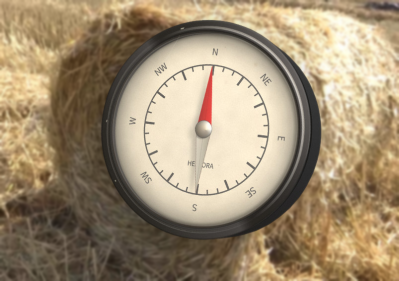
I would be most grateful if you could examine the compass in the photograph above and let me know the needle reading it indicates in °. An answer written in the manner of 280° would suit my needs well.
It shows 0°
